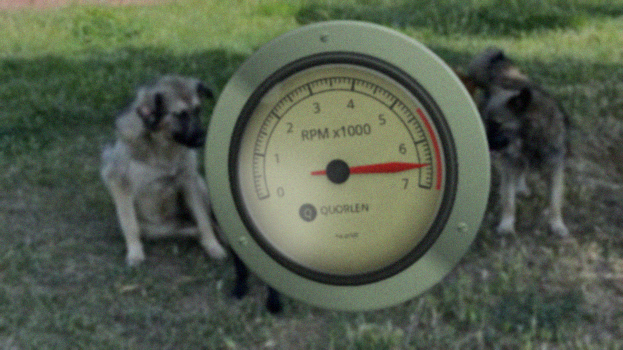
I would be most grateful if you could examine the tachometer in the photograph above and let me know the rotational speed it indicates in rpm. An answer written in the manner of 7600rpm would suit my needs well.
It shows 6500rpm
